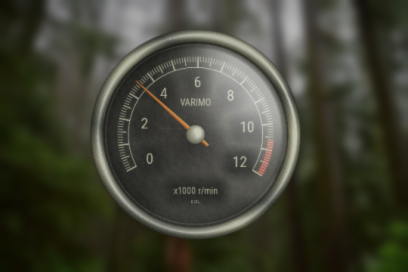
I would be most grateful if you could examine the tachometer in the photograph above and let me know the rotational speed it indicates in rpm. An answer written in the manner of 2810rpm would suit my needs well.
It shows 3500rpm
